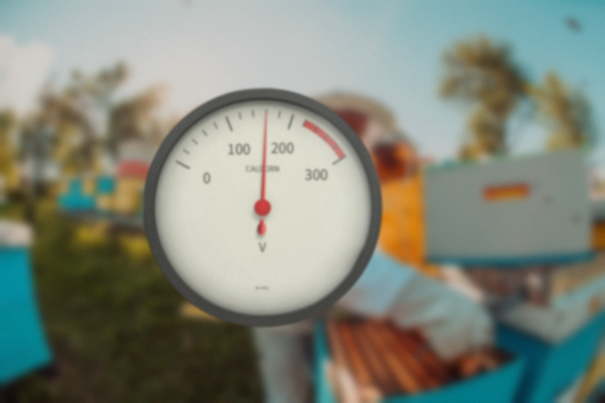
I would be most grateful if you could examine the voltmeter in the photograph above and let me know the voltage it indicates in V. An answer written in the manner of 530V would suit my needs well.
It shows 160V
